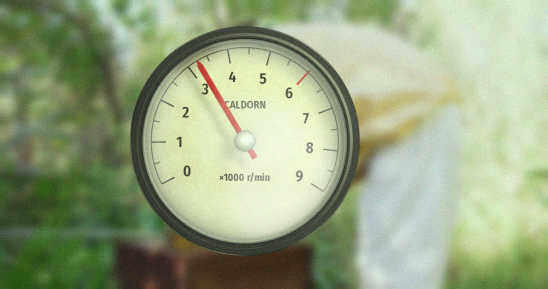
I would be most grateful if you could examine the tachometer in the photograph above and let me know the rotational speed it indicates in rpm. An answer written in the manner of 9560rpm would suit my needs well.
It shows 3250rpm
